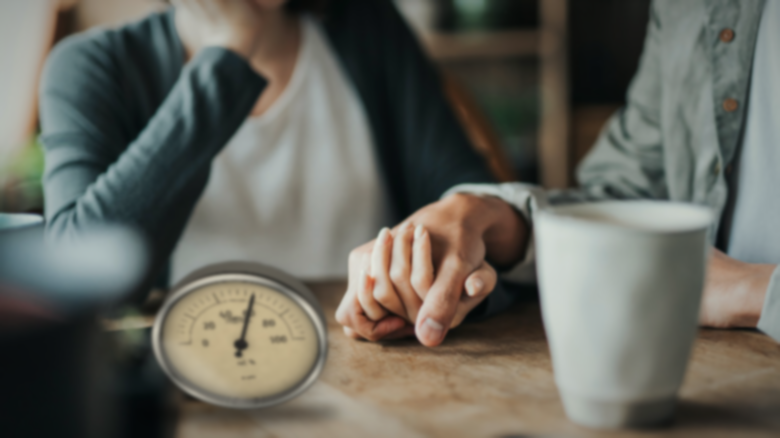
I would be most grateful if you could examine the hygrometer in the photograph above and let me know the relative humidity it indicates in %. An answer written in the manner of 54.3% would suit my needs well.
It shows 60%
